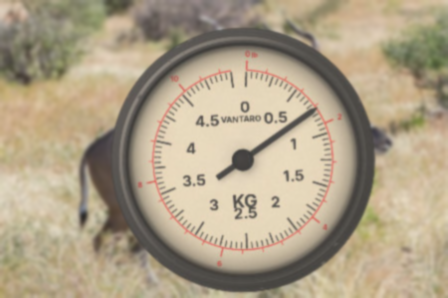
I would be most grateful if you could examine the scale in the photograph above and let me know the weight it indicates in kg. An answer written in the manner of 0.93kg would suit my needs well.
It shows 0.75kg
